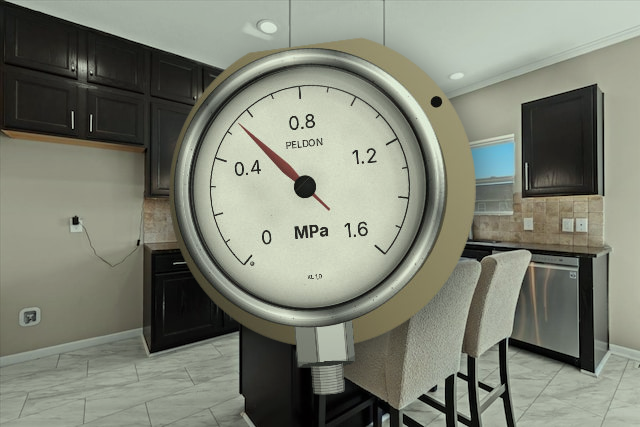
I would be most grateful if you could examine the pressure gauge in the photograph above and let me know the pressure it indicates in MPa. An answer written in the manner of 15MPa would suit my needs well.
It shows 0.55MPa
